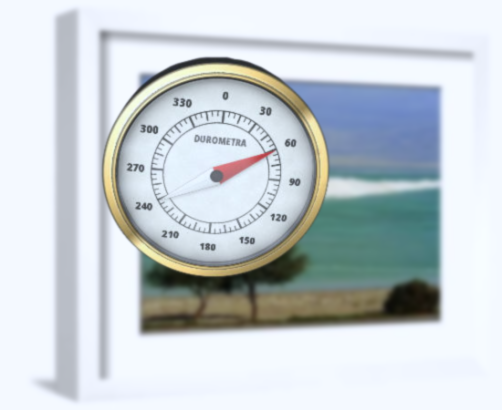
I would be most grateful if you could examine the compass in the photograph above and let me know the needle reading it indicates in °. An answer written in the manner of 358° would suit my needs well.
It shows 60°
